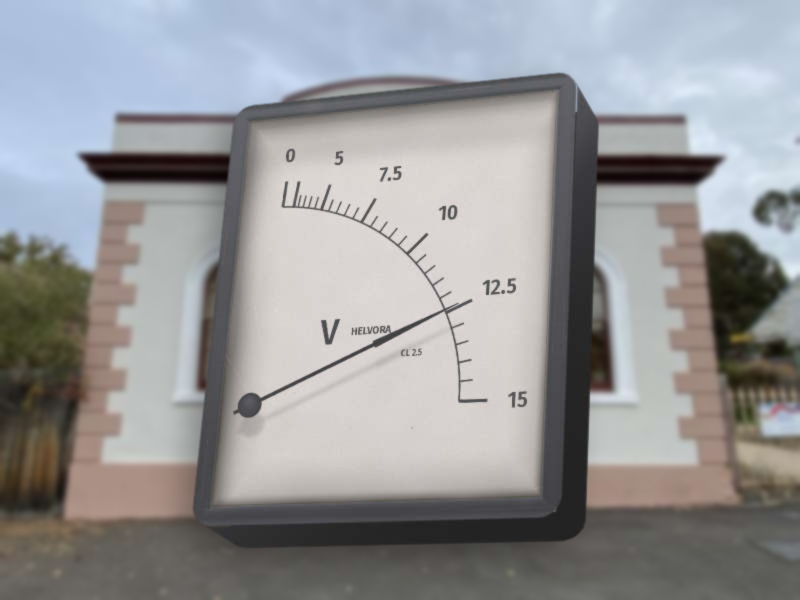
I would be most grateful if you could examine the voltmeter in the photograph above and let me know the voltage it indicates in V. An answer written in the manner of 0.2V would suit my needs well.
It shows 12.5V
